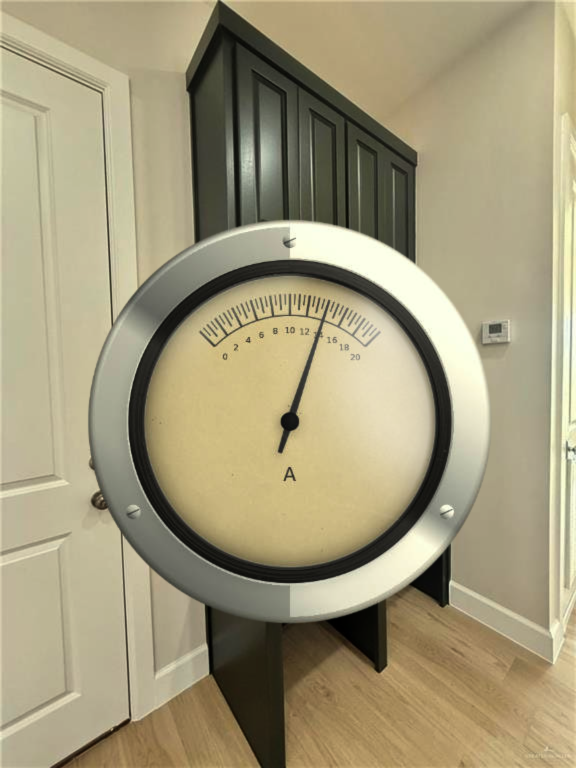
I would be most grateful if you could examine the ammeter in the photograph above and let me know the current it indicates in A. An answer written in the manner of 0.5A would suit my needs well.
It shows 14A
